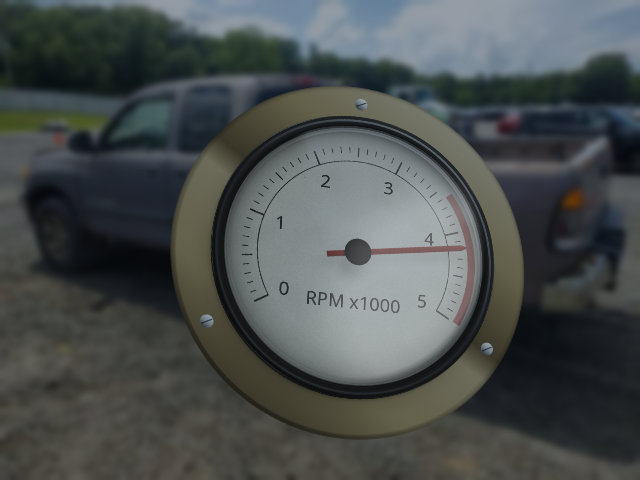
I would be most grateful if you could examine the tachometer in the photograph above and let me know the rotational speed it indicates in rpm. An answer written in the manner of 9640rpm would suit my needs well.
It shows 4200rpm
